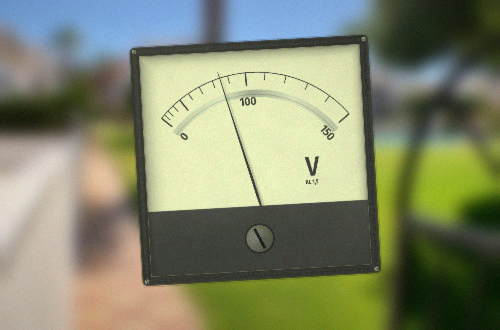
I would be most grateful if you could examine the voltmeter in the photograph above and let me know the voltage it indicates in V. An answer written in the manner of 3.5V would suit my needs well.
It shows 85V
